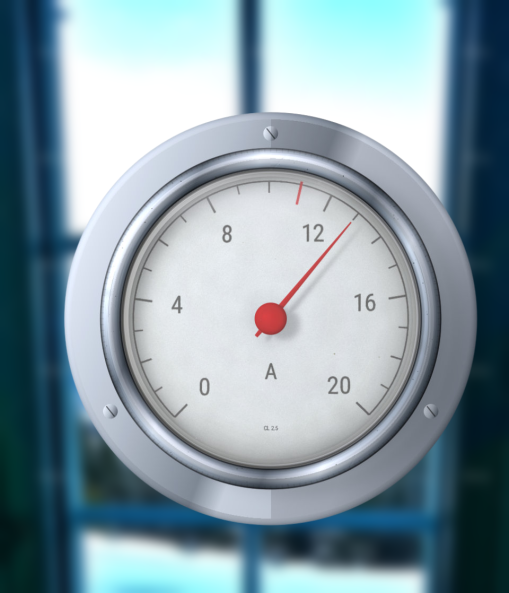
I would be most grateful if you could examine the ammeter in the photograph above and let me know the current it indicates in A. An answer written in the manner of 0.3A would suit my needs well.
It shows 13A
